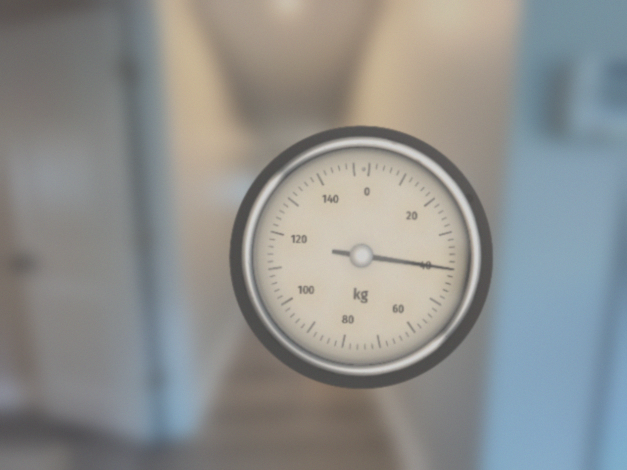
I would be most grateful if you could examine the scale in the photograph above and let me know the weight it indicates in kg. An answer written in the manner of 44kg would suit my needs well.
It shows 40kg
